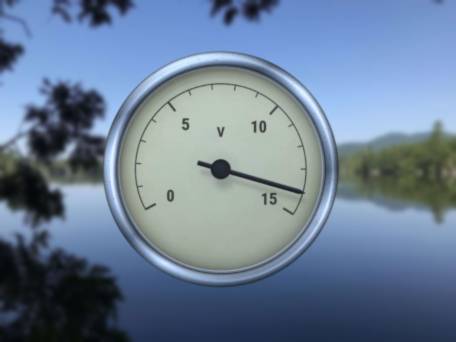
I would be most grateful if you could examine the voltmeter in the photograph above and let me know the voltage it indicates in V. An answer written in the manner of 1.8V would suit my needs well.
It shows 14V
